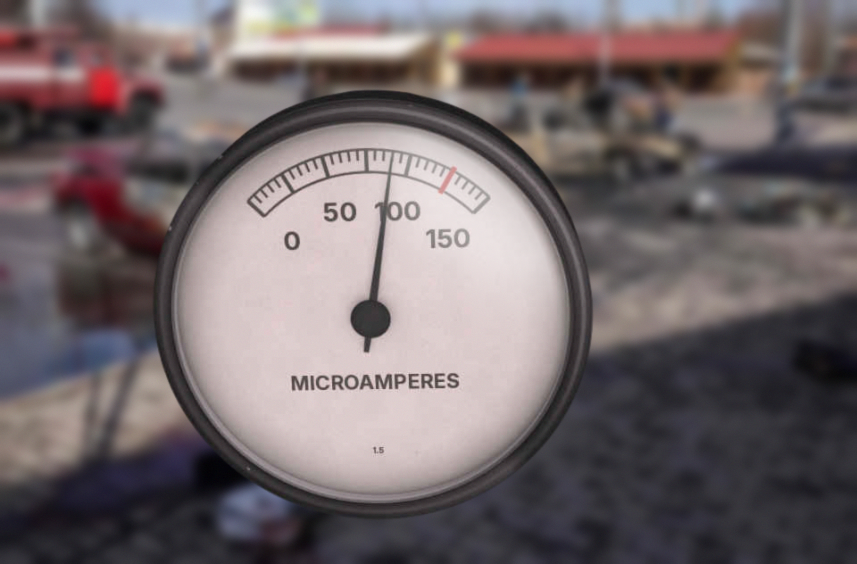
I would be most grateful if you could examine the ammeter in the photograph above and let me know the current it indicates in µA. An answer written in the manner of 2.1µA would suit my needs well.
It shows 90µA
